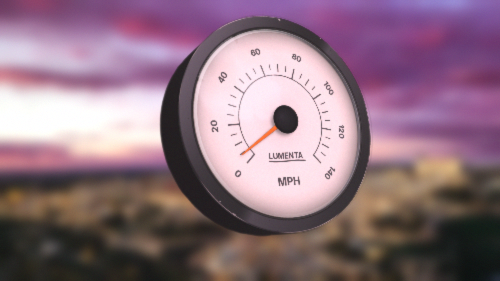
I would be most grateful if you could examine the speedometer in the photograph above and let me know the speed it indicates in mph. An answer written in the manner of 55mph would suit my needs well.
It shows 5mph
